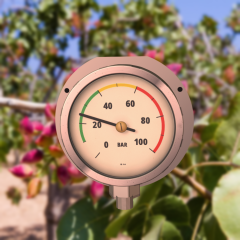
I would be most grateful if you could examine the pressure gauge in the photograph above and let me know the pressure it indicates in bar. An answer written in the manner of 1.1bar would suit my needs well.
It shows 25bar
